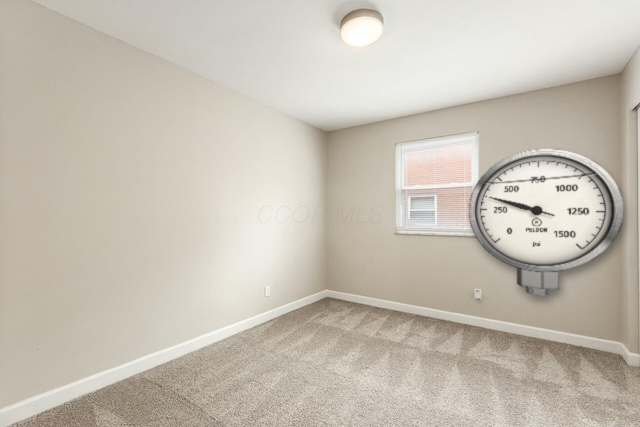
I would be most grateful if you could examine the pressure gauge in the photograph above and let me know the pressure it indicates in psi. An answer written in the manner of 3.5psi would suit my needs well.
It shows 350psi
